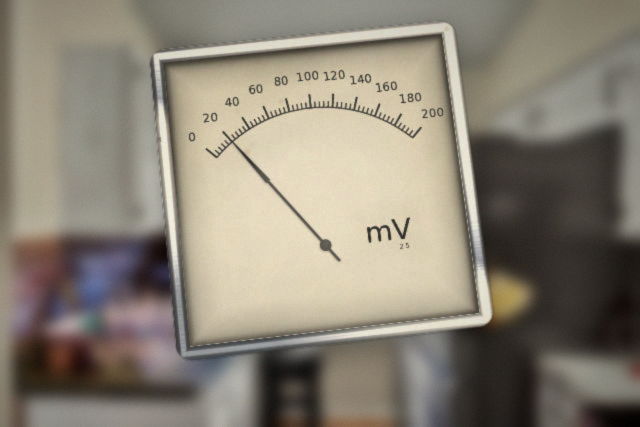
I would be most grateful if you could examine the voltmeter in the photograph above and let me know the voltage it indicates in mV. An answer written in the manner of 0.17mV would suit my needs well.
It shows 20mV
